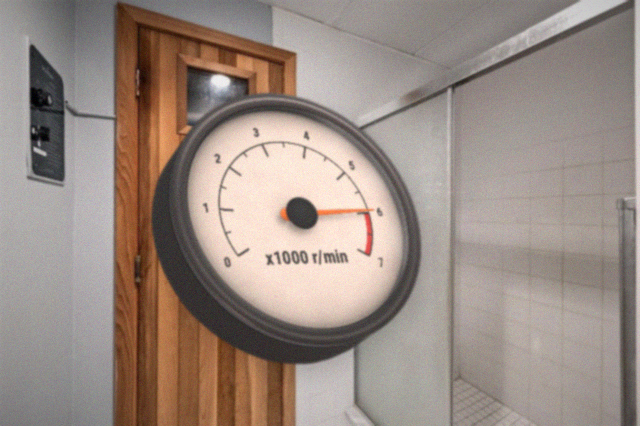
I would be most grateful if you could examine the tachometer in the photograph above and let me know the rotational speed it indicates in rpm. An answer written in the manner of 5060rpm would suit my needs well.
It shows 6000rpm
